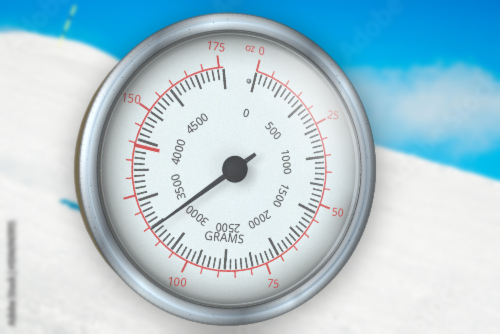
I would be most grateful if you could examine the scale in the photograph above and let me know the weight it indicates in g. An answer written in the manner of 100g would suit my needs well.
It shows 3250g
